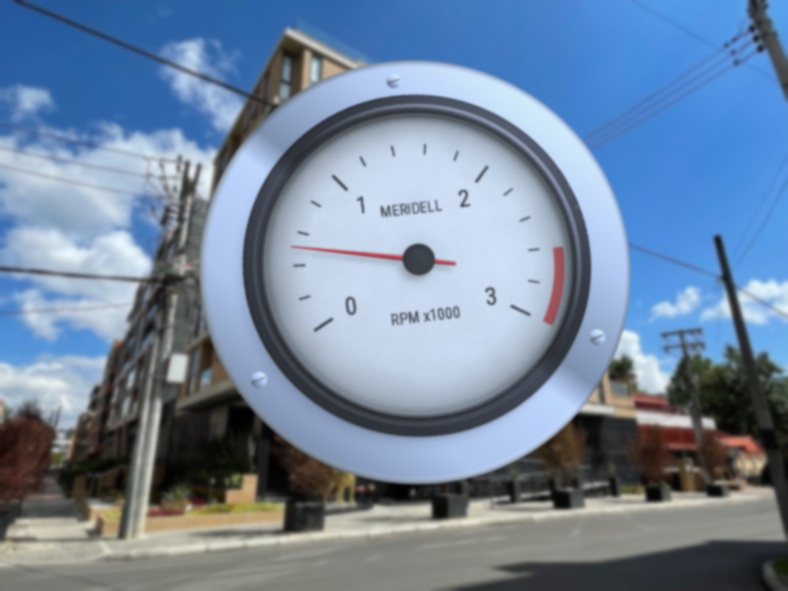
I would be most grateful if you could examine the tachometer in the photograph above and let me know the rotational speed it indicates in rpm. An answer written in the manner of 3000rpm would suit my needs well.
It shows 500rpm
